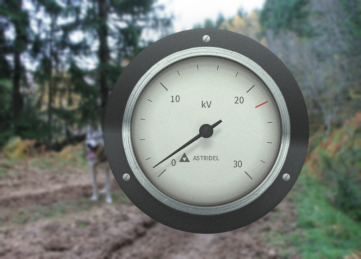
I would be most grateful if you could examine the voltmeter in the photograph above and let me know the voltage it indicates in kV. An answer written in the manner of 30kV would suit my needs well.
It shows 1kV
